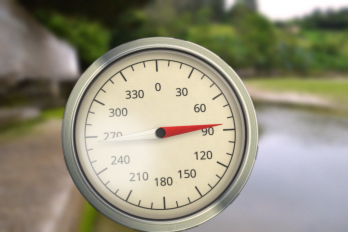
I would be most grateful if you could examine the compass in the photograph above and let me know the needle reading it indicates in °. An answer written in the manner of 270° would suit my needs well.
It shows 85°
